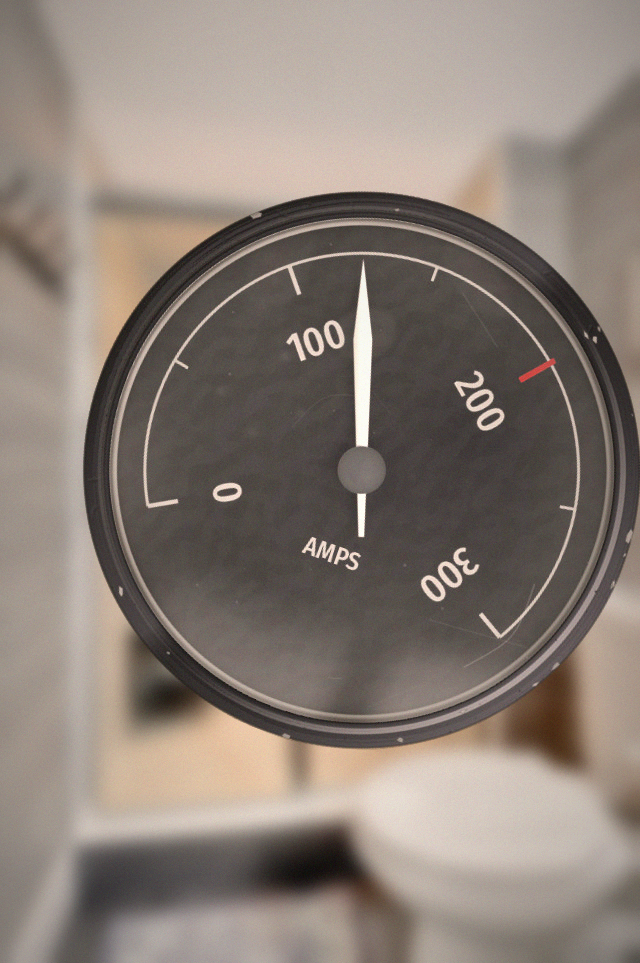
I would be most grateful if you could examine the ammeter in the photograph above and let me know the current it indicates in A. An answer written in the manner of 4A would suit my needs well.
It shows 125A
